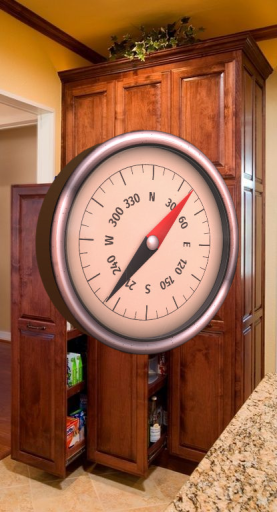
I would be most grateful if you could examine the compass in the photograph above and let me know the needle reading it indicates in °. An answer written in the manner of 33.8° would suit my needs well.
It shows 40°
